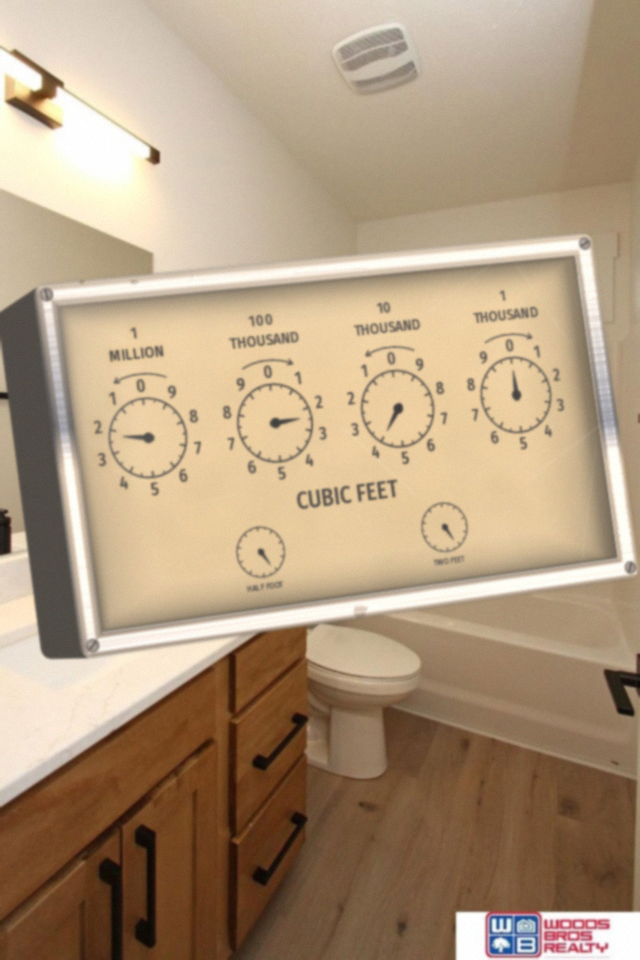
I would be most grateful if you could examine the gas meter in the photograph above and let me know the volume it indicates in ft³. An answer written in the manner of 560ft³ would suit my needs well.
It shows 224000ft³
